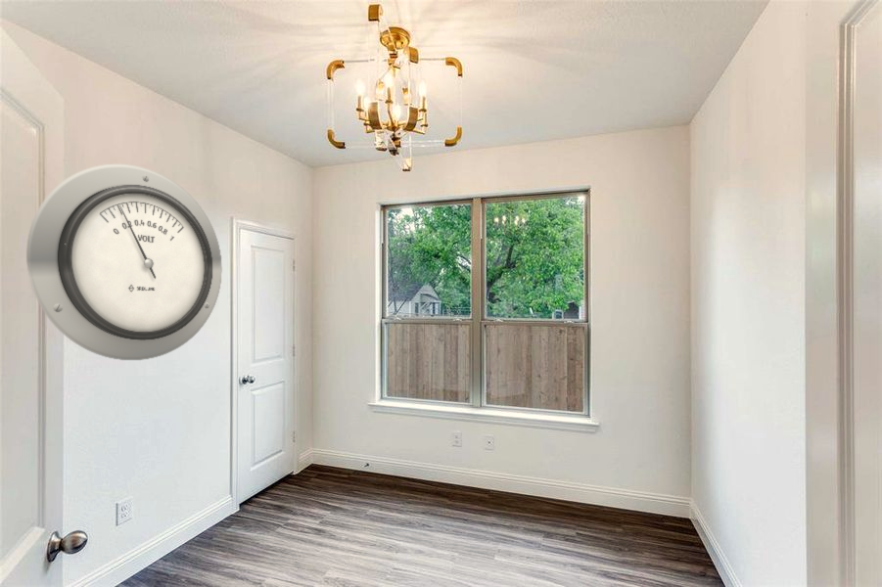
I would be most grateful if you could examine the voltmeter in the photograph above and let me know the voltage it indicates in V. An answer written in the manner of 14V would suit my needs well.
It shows 0.2V
